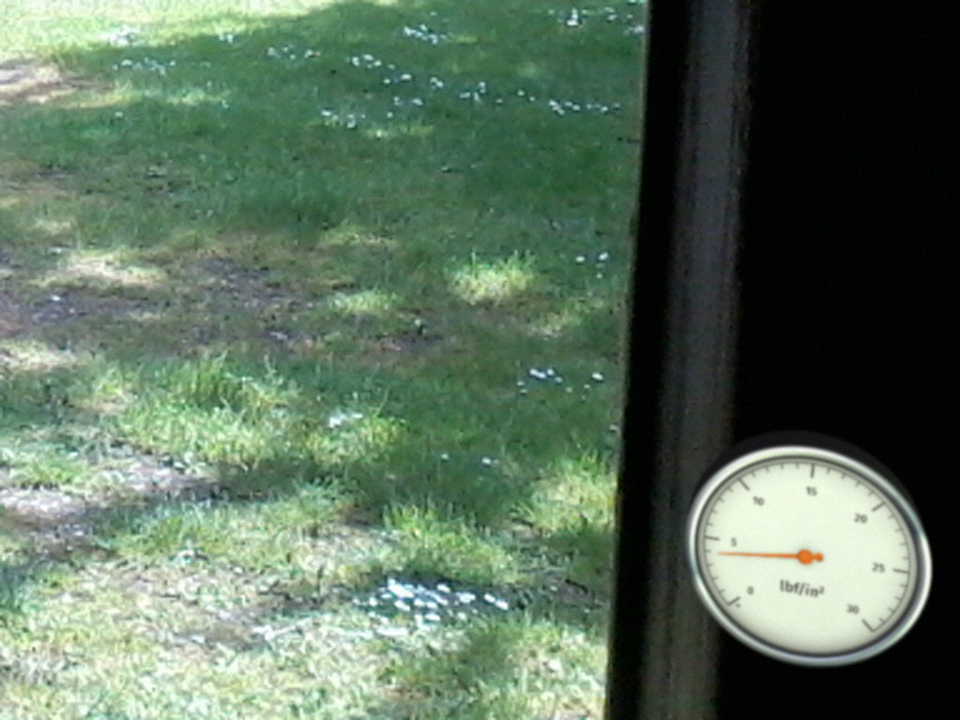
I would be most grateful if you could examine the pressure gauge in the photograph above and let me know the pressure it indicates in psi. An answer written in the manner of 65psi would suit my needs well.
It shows 4psi
